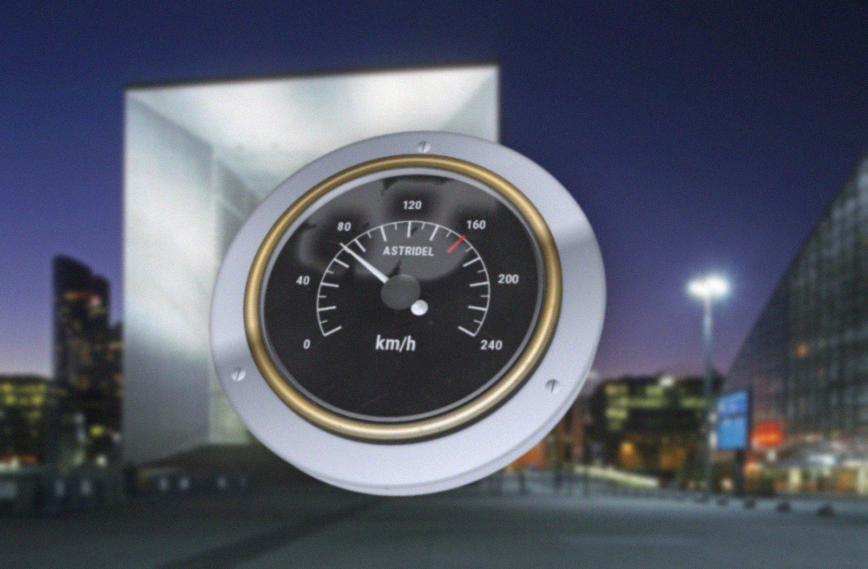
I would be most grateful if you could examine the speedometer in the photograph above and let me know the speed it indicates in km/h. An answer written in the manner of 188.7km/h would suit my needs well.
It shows 70km/h
